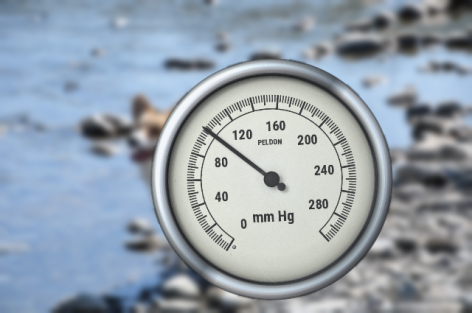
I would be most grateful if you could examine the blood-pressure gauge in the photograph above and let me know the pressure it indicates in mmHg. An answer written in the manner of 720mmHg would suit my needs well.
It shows 100mmHg
